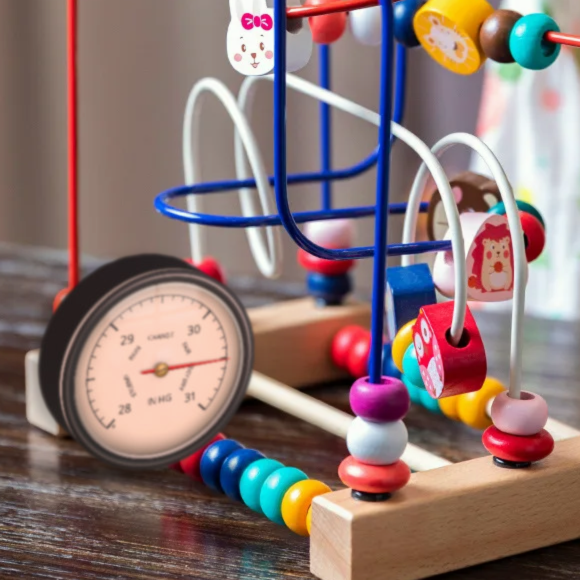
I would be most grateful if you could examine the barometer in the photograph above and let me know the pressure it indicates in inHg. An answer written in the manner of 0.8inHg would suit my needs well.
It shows 30.5inHg
